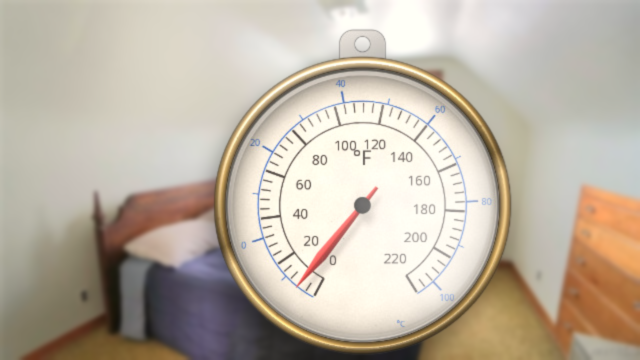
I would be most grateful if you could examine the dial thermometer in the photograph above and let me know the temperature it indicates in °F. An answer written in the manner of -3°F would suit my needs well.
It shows 8°F
